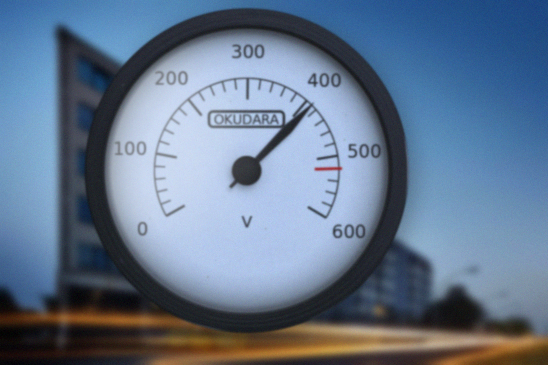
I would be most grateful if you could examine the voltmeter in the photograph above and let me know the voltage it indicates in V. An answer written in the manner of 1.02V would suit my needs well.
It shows 410V
